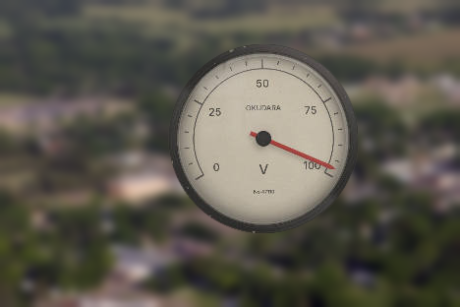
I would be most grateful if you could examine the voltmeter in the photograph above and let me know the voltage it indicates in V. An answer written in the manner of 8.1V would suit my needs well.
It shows 97.5V
